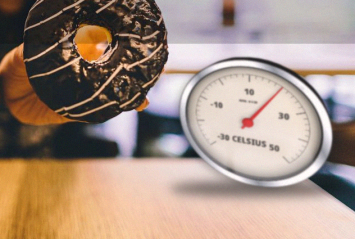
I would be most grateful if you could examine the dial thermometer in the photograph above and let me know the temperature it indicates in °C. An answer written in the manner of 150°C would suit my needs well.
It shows 20°C
